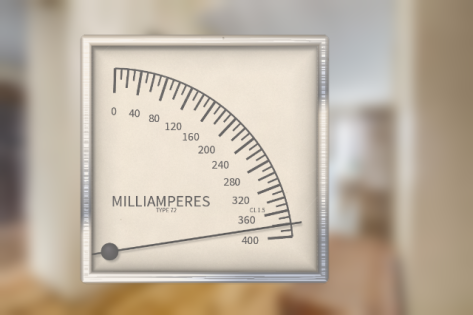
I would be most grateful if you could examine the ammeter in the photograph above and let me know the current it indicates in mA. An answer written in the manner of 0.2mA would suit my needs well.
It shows 380mA
